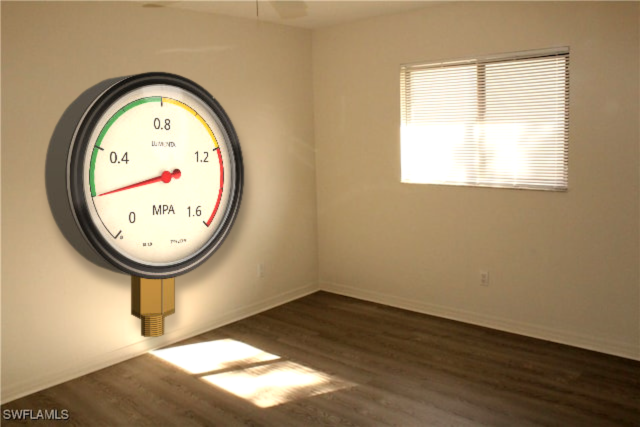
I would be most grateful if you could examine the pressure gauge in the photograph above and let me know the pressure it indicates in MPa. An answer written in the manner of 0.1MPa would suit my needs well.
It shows 0.2MPa
